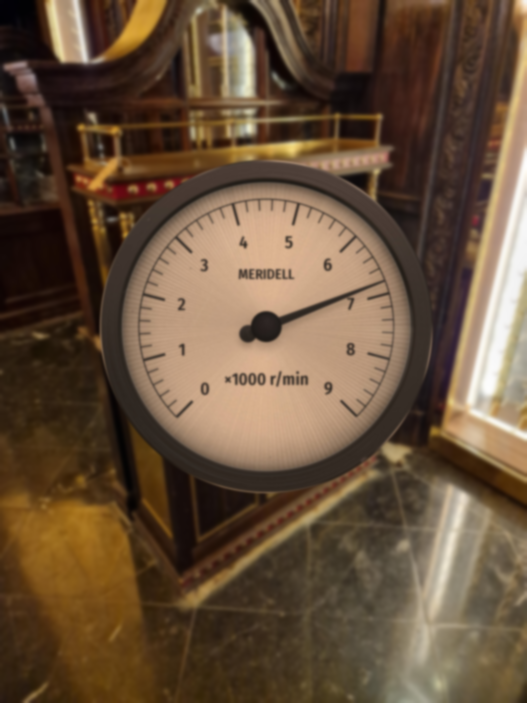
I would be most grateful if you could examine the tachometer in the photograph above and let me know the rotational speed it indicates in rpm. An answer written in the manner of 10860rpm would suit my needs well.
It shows 6800rpm
